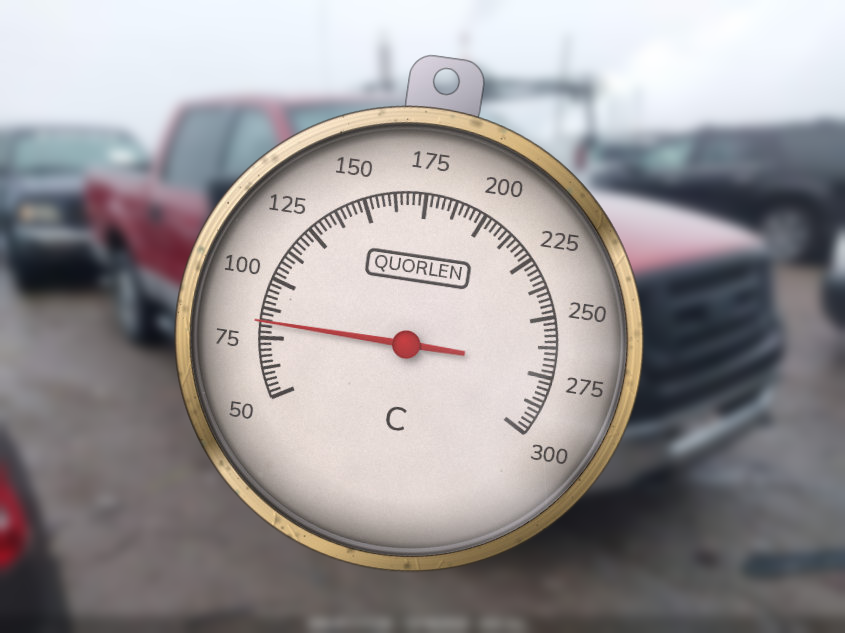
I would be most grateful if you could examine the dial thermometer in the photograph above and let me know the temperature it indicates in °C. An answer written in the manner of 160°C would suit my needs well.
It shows 82.5°C
